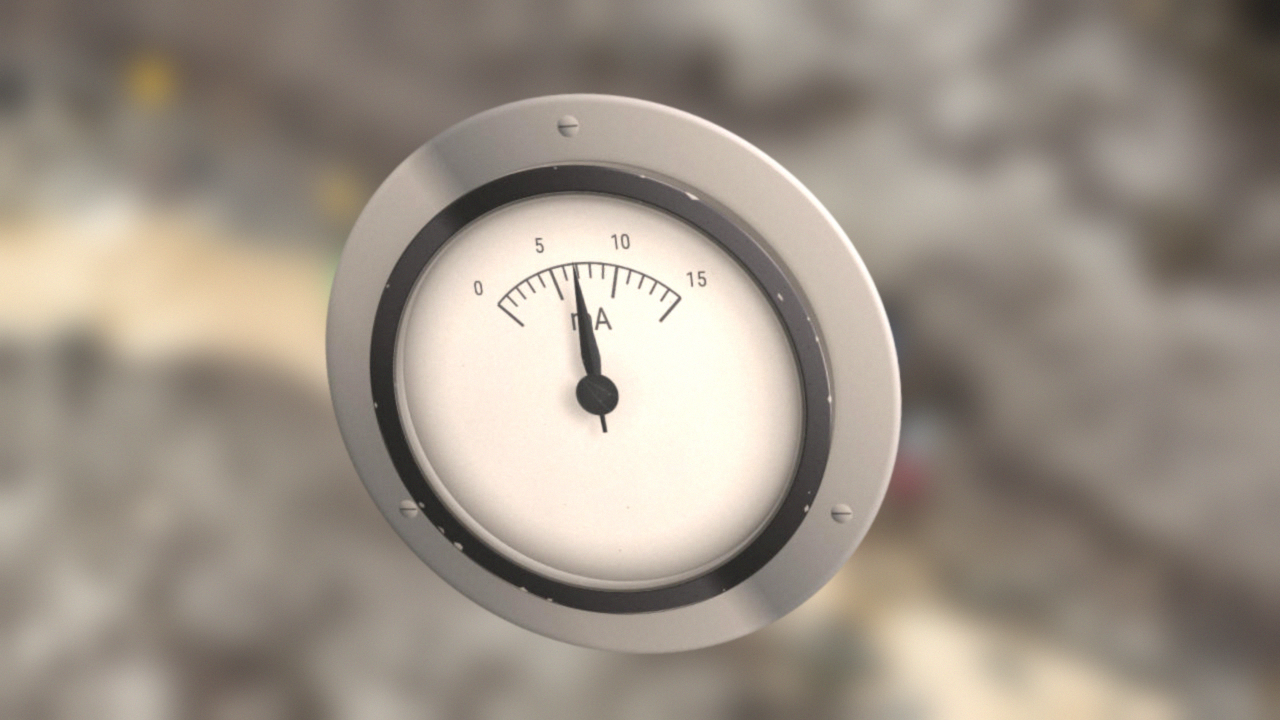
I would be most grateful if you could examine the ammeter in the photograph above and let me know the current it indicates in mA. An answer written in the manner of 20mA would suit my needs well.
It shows 7mA
